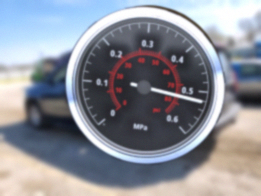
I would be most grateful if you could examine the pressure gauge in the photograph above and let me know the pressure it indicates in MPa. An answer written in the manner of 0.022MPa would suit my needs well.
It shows 0.52MPa
